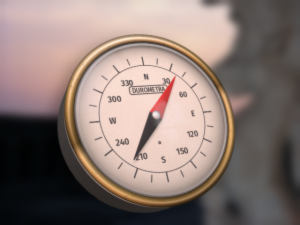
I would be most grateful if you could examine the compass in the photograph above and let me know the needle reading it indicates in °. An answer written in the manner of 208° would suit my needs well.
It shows 37.5°
